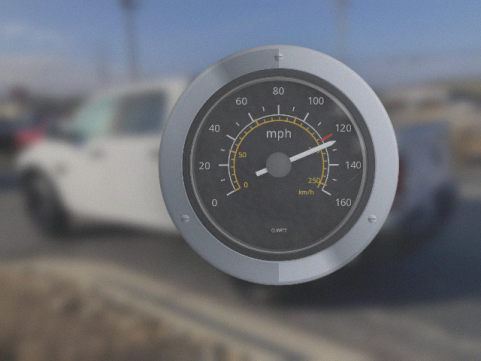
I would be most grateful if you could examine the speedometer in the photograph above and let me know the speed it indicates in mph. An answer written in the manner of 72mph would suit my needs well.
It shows 125mph
